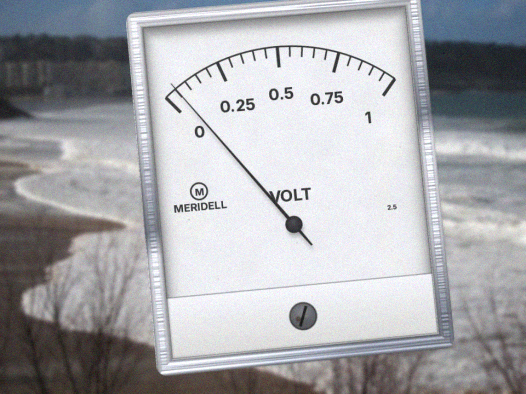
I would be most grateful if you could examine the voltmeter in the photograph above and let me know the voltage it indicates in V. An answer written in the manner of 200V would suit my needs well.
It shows 0.05V
